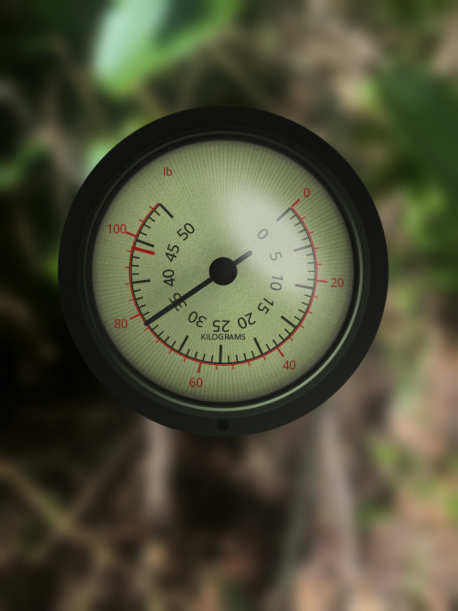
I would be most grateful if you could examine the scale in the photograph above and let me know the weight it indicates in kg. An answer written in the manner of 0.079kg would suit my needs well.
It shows 35kg
